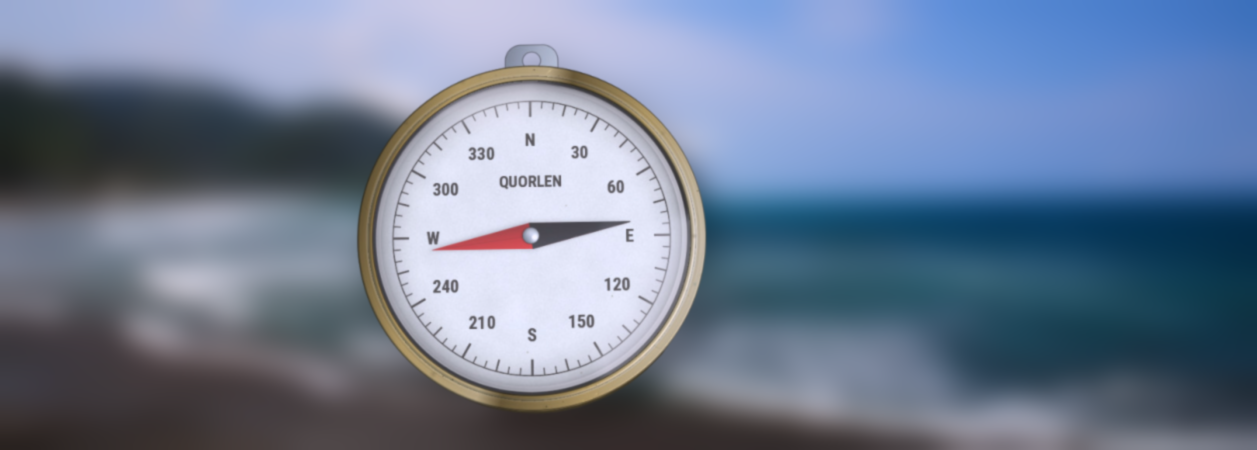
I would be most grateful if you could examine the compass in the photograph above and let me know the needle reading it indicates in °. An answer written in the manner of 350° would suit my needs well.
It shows 262.5°
